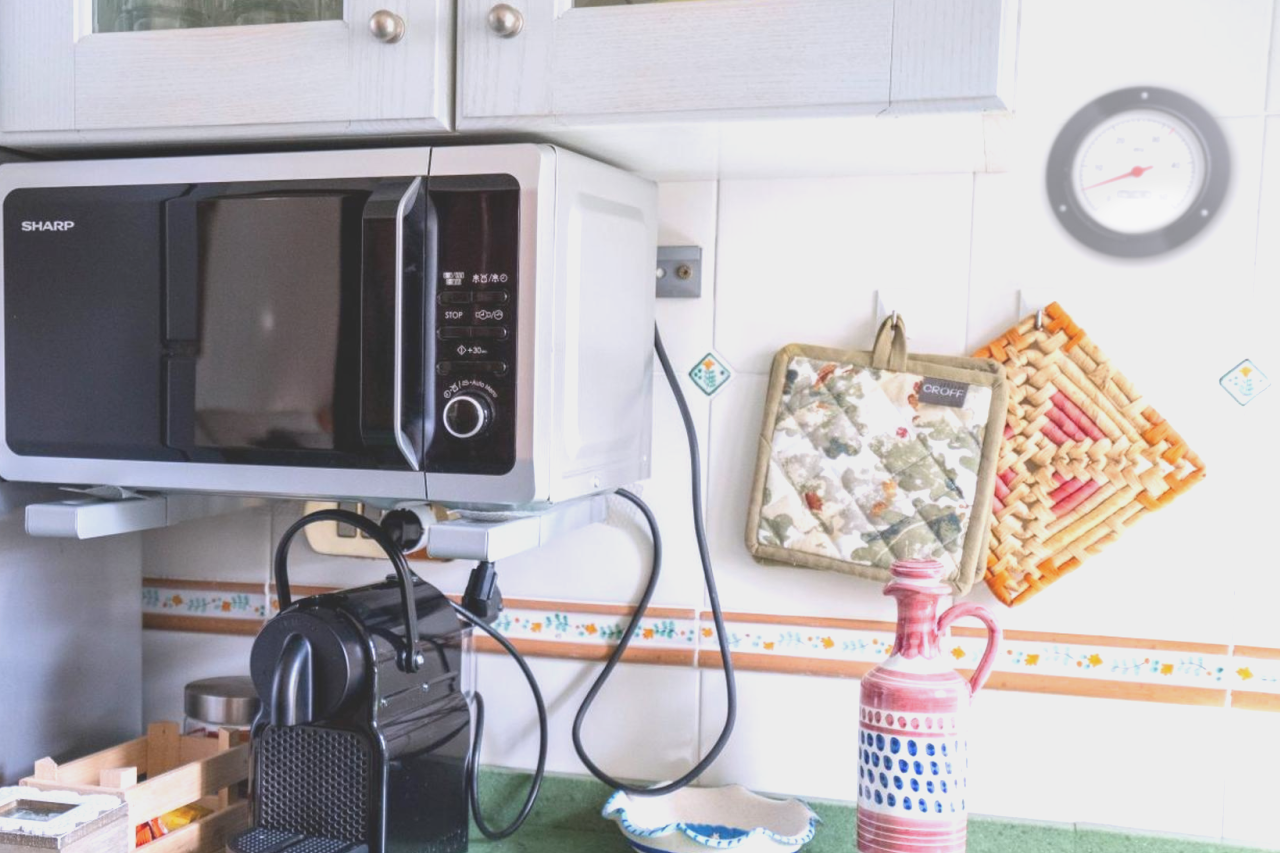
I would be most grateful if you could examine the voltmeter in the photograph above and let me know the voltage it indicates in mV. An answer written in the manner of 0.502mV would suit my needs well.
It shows 5mV
